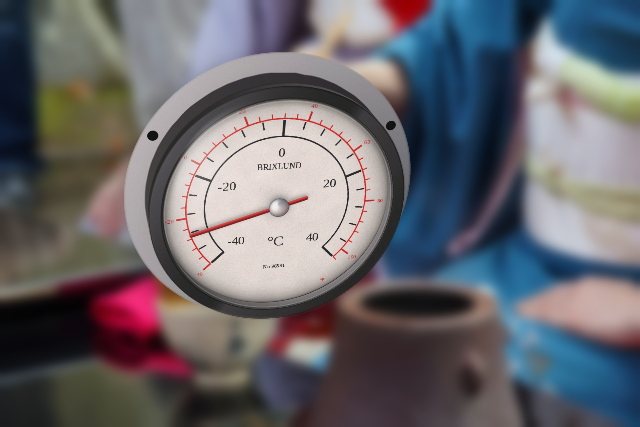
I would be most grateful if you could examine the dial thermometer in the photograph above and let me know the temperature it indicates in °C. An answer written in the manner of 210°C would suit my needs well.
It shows -32°C
